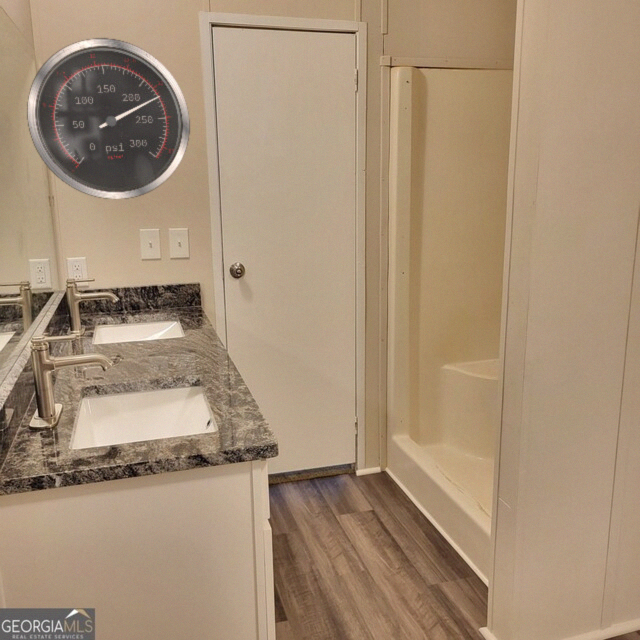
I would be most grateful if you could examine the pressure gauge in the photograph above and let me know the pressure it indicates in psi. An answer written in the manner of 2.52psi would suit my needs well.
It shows 225psi
